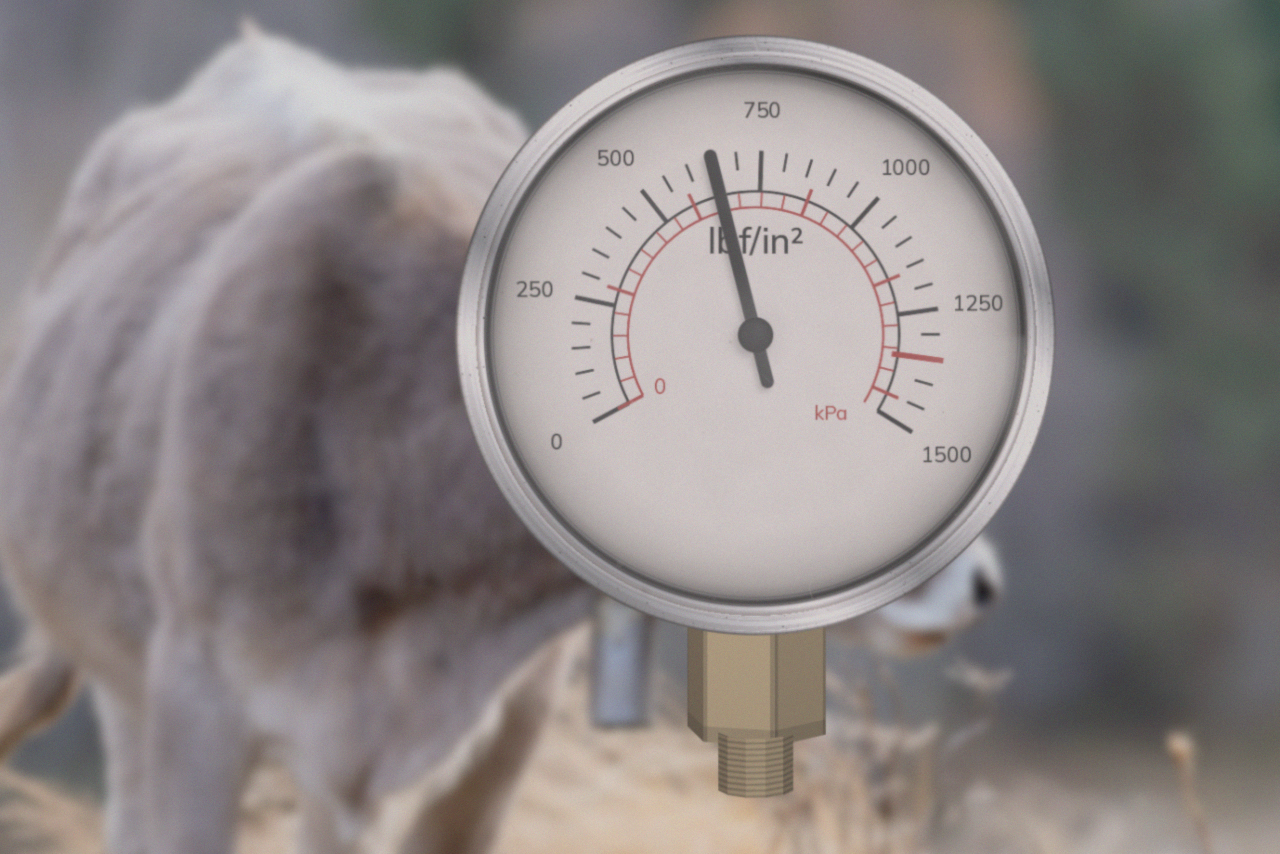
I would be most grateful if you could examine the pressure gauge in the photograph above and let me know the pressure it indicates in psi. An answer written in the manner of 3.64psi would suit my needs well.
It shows 650psi
